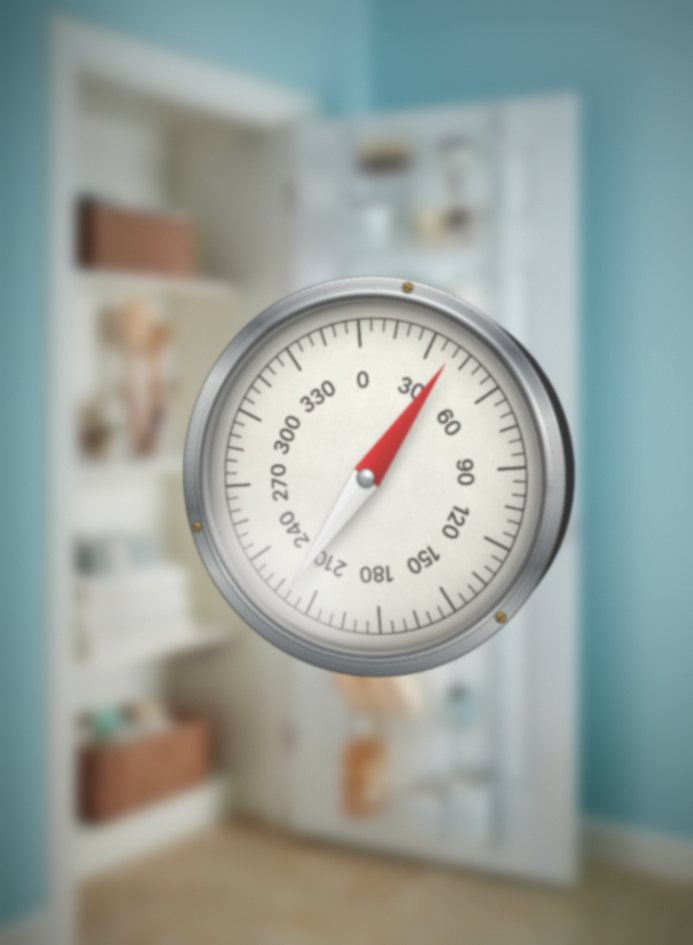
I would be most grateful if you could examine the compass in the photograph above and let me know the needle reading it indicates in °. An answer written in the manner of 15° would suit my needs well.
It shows 40°
